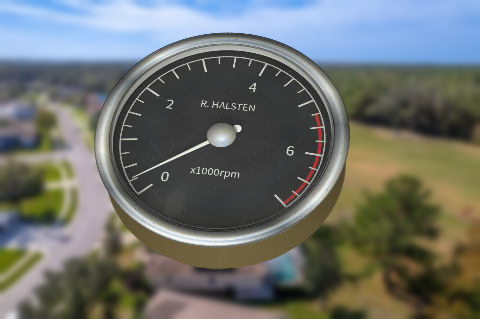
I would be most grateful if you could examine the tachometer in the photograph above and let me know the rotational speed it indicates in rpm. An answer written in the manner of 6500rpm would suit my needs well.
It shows 250rpm
